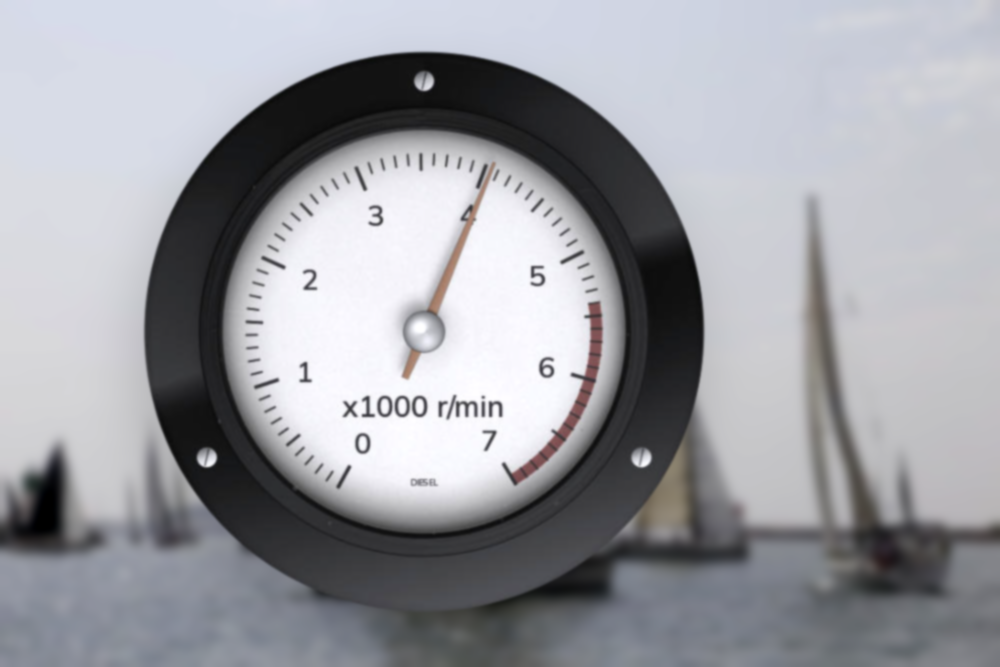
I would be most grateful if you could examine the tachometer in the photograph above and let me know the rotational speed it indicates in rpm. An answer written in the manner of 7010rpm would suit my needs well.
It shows 4050rpm
